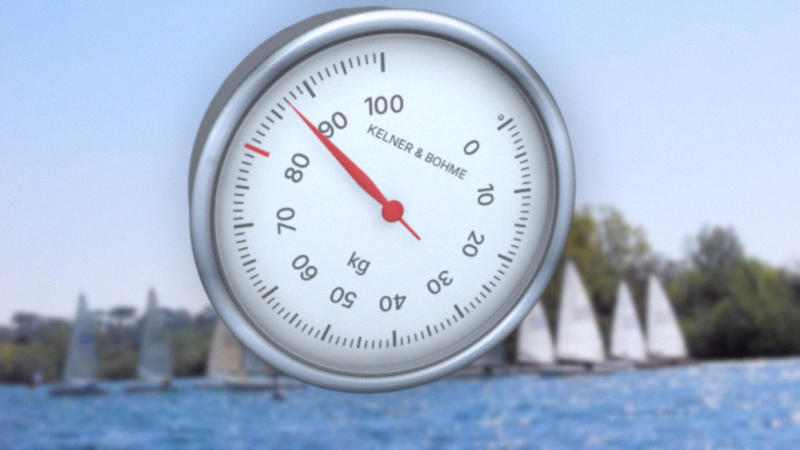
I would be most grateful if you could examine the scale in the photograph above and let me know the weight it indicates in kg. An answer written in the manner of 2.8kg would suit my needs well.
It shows 87kg
